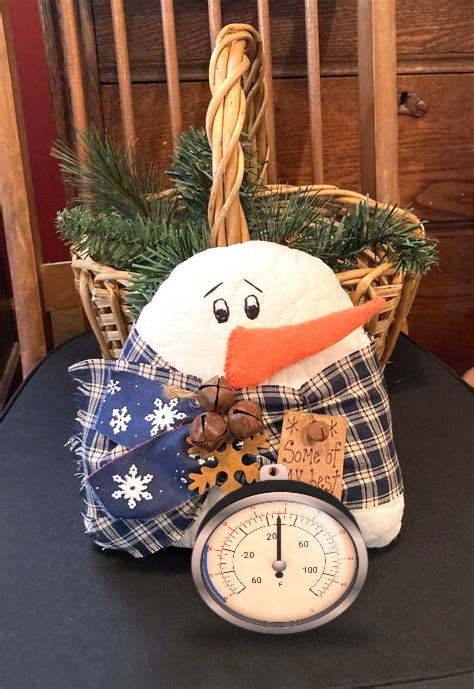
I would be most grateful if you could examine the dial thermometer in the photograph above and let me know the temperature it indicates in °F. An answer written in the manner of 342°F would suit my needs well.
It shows 28°F
